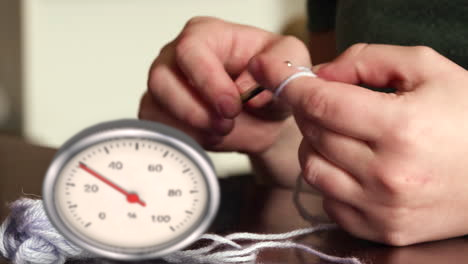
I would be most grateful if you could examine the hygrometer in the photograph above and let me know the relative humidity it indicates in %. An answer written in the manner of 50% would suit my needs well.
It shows 30%
